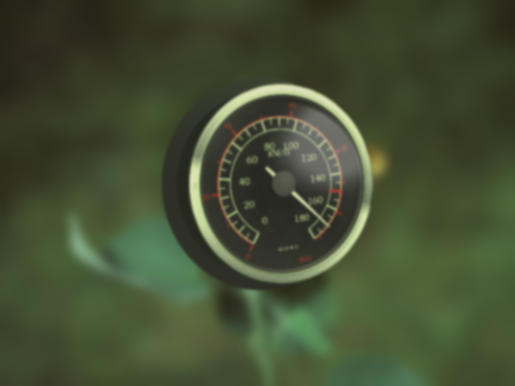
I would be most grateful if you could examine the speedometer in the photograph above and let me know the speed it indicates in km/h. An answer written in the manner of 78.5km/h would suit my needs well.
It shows 170km/h
